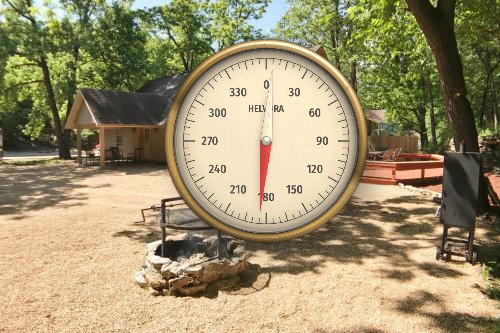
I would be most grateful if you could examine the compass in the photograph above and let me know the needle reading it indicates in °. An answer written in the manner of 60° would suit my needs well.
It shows 185°
